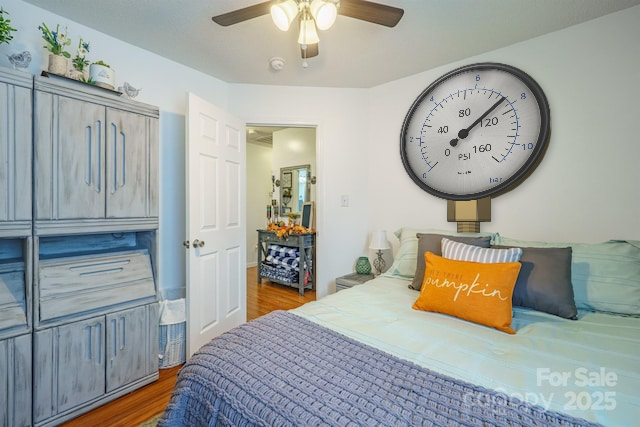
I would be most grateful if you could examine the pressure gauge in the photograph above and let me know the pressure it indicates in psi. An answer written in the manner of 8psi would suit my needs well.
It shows 110psi
